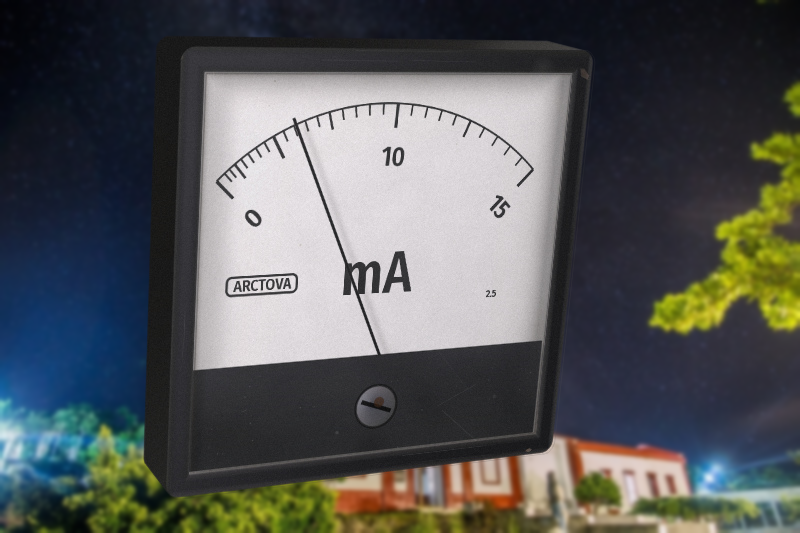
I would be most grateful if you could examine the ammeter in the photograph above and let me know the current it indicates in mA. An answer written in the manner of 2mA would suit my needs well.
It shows 6mA
